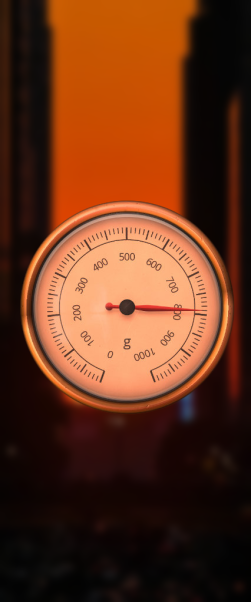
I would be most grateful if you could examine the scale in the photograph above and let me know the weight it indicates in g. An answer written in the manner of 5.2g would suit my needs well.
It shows 790g
